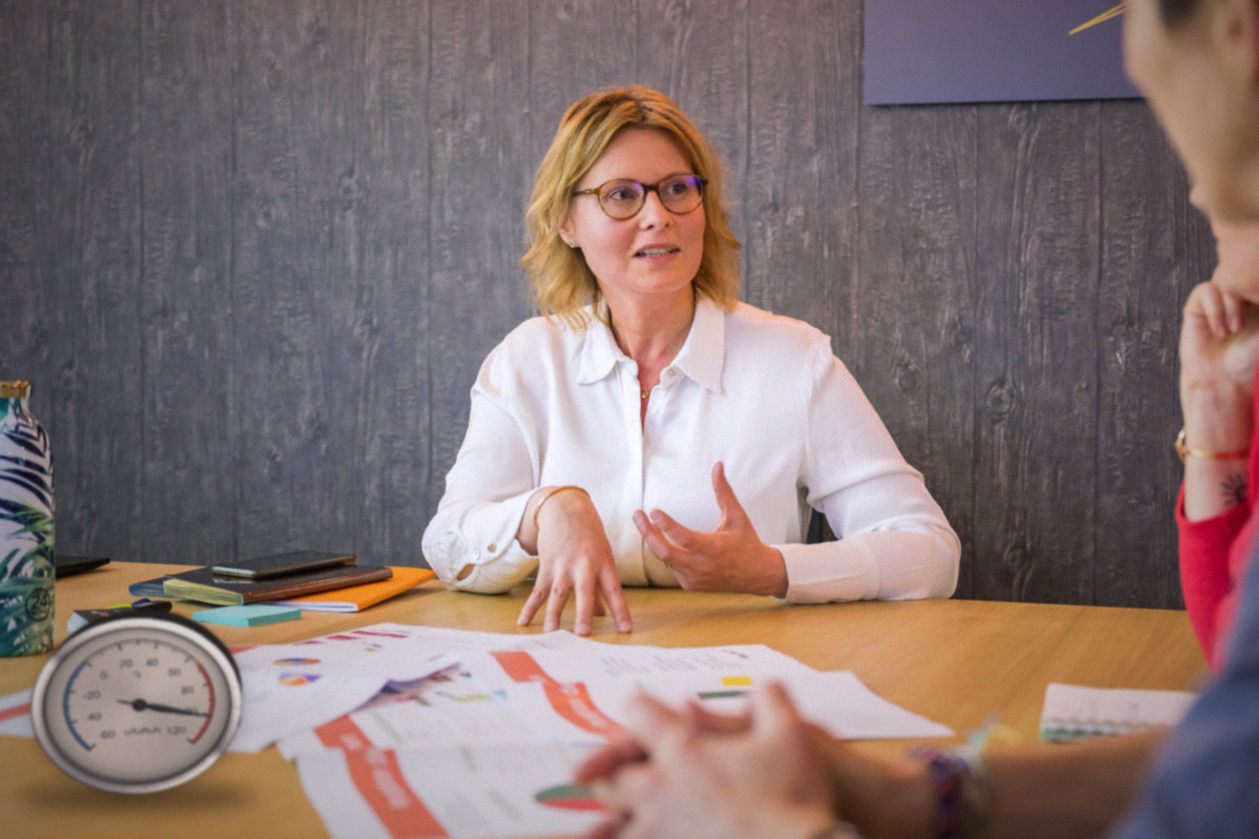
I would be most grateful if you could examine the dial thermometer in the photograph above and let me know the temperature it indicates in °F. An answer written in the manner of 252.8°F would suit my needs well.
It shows 100°F
